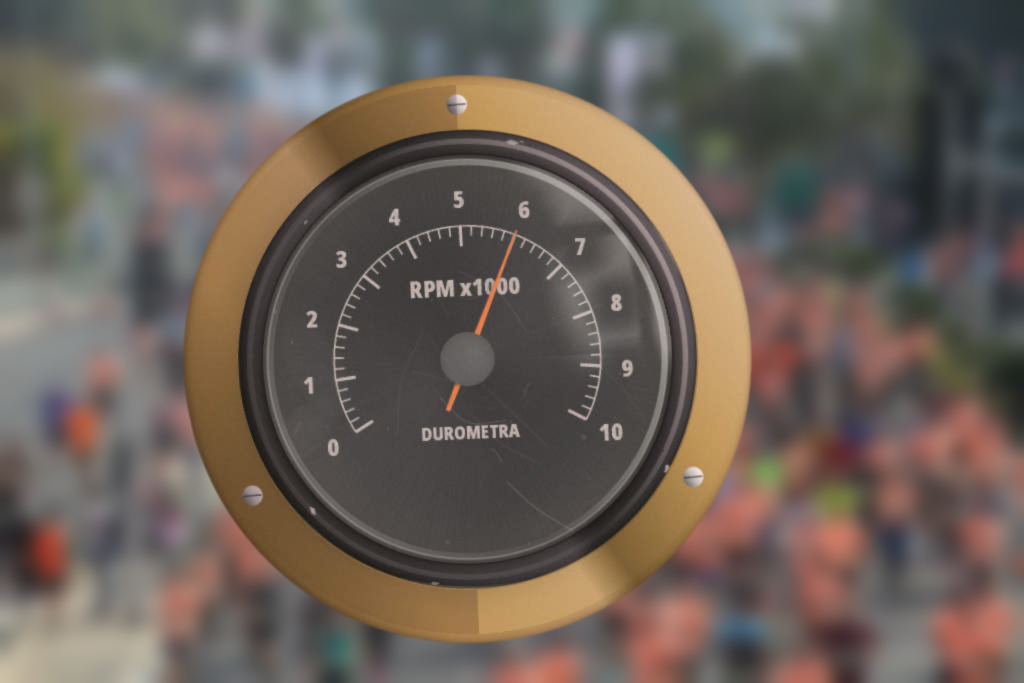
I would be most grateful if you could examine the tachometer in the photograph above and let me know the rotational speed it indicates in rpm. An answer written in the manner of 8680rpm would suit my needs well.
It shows 6000rpm
